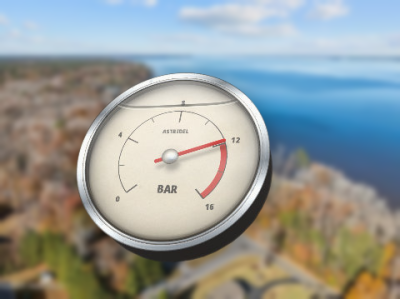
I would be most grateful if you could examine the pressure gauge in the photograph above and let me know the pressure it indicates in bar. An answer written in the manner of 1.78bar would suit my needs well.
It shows 12bar
